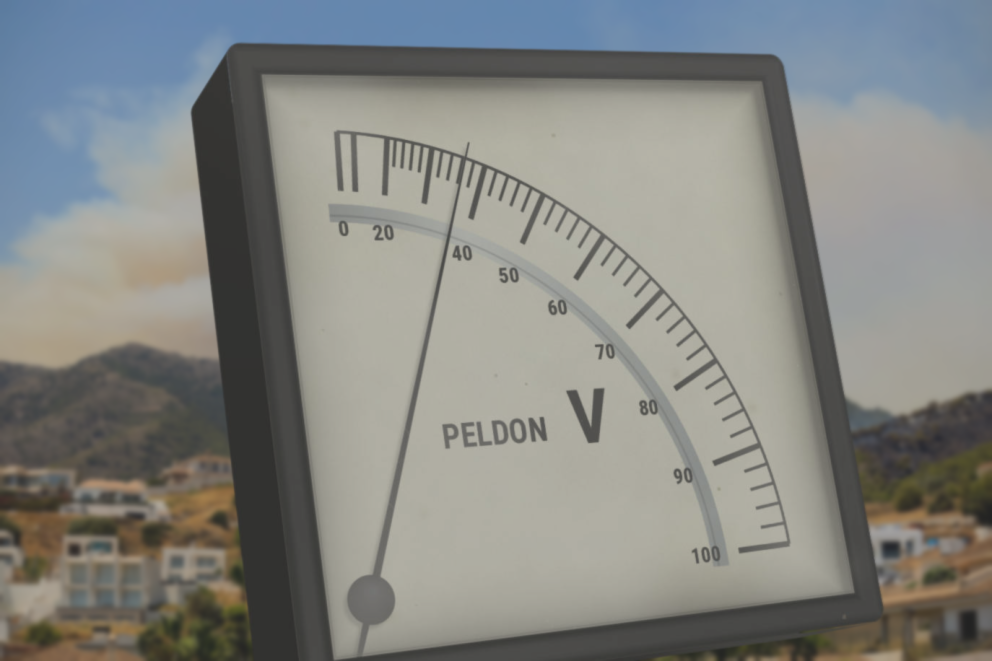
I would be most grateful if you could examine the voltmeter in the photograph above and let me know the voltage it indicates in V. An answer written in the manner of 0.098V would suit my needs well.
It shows 36V
